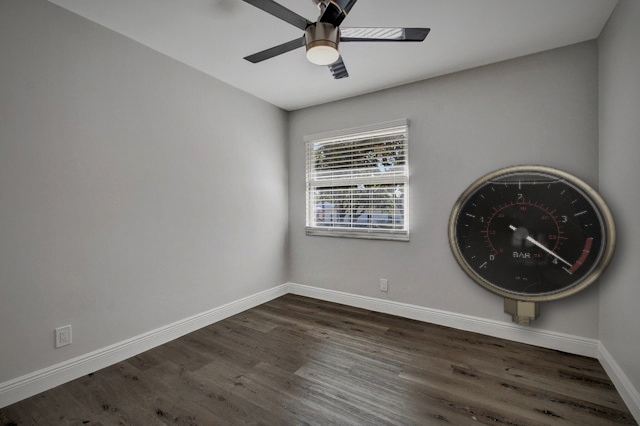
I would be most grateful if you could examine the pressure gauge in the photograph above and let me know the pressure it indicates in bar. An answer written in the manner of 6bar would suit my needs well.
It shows 3.9bar
